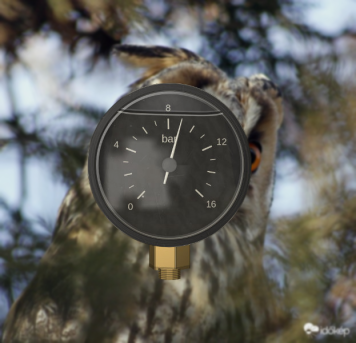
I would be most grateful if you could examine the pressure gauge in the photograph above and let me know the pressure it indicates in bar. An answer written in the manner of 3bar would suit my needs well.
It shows 9bar
